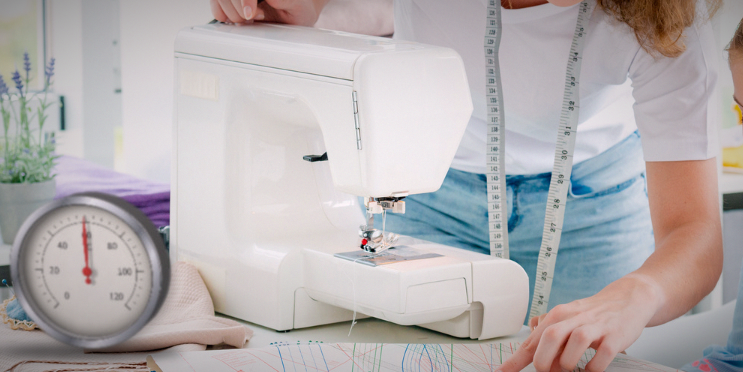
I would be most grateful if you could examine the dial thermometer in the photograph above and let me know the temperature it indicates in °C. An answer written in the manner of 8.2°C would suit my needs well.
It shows 60°C
